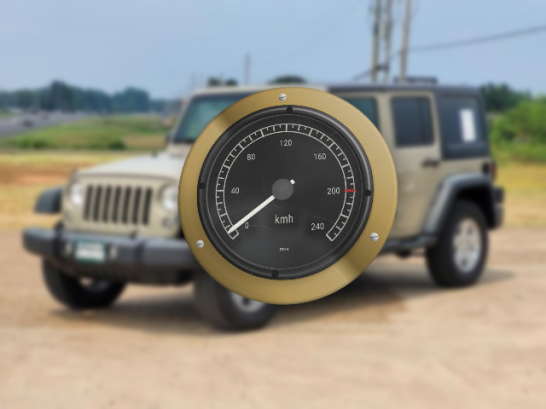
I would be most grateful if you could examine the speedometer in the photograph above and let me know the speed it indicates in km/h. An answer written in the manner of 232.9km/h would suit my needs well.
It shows 5km/h
